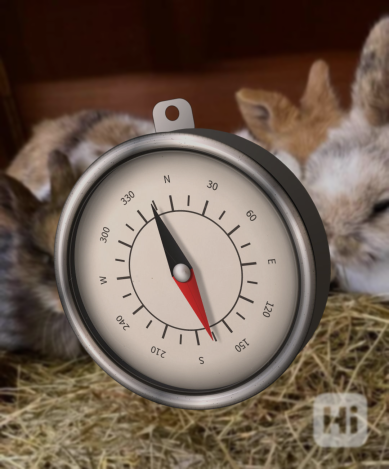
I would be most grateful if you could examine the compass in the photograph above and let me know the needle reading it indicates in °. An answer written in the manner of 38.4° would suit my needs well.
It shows 165°
